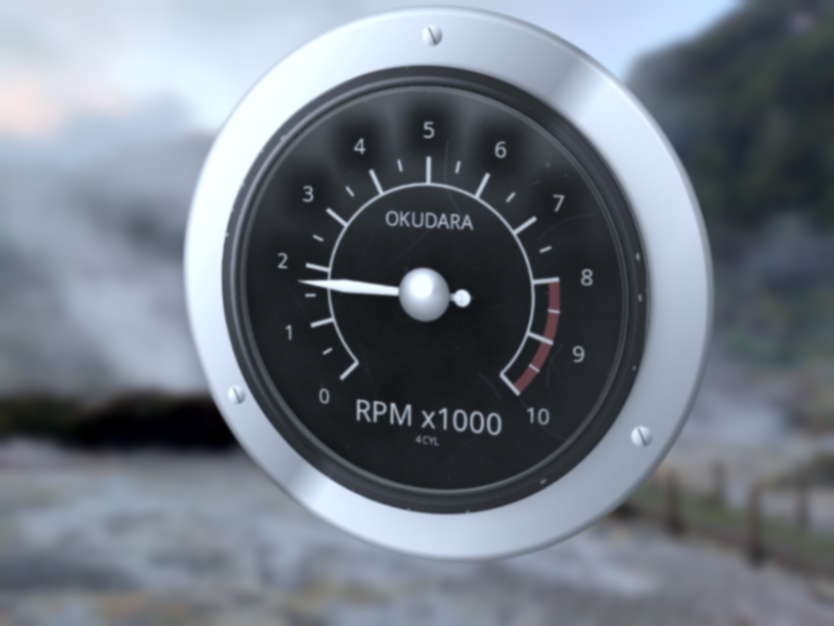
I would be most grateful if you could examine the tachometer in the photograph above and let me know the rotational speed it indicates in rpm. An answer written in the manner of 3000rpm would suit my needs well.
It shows 1750rpm
